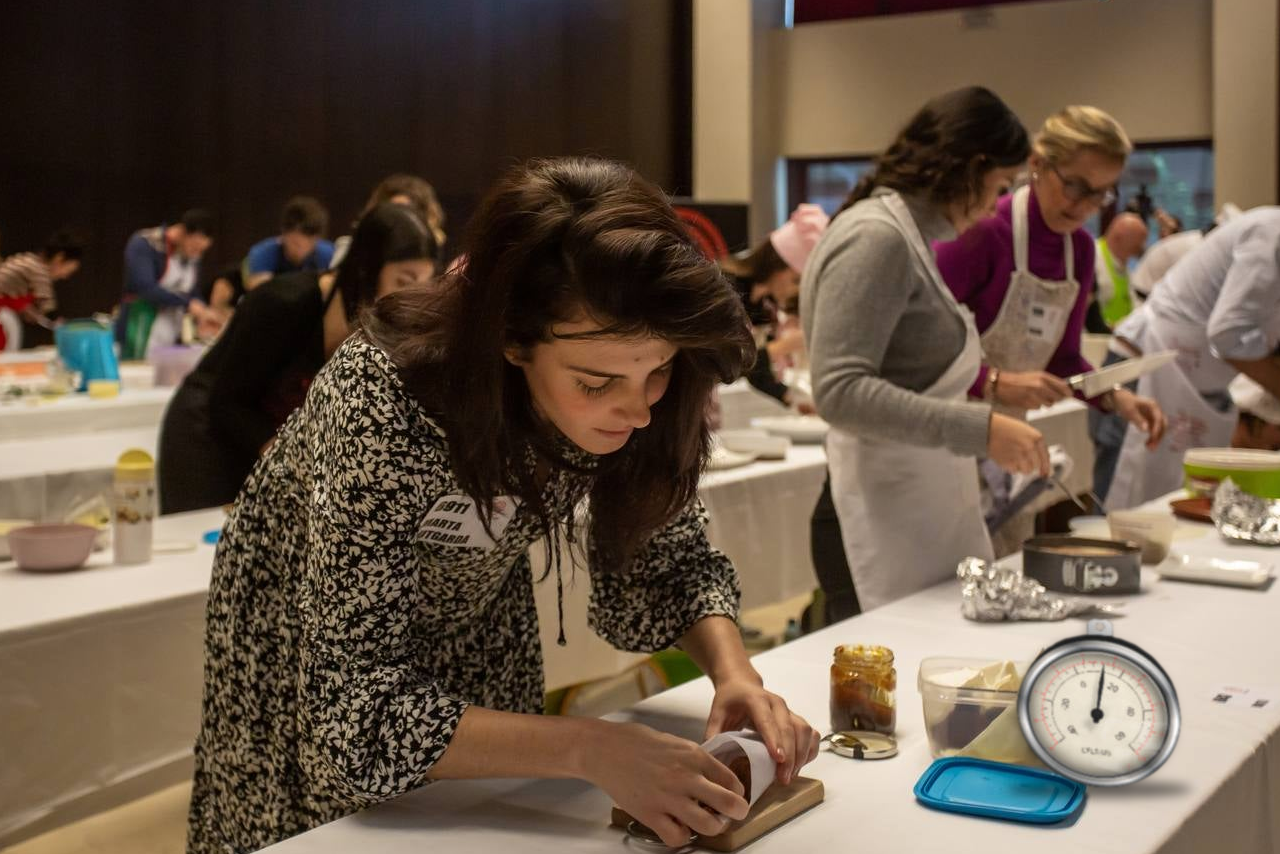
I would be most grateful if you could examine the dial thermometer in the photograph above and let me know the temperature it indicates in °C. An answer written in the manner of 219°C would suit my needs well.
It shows 12°C
